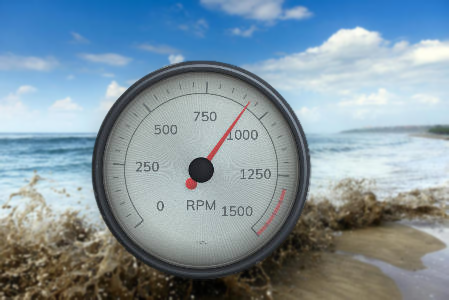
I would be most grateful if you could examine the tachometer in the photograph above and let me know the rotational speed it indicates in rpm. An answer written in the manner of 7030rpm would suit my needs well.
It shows 925rpm
